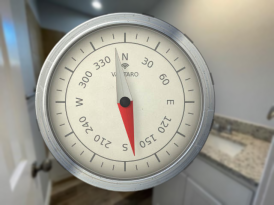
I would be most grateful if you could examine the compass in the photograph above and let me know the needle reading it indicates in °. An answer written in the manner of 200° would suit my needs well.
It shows 170°
